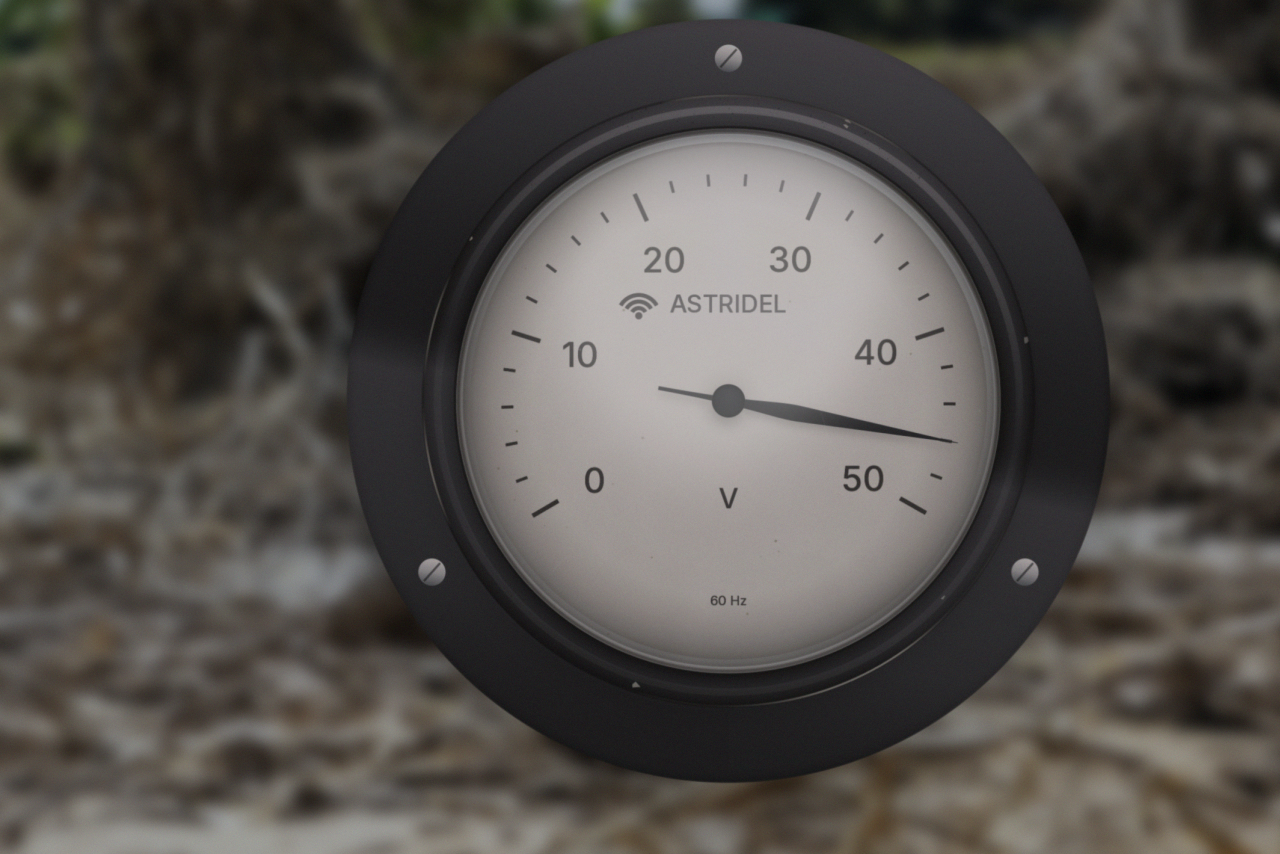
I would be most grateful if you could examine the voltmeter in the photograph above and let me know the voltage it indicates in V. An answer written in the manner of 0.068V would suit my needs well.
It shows 46V
